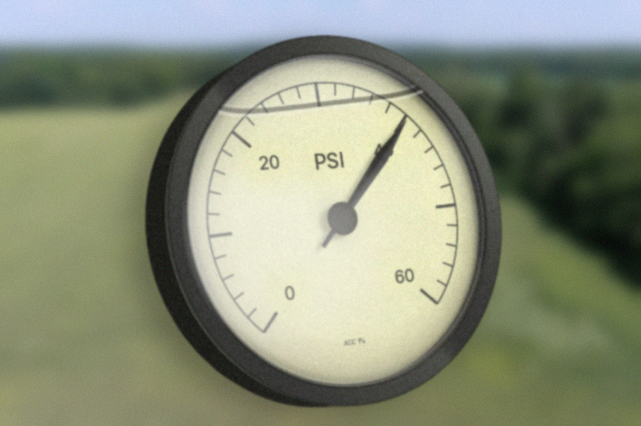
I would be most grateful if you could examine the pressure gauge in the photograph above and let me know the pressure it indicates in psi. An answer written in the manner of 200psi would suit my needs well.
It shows 40psi
